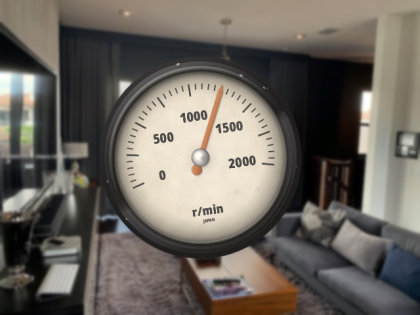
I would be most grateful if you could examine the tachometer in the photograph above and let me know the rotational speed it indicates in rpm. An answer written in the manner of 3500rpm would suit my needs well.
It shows 1250rpm
